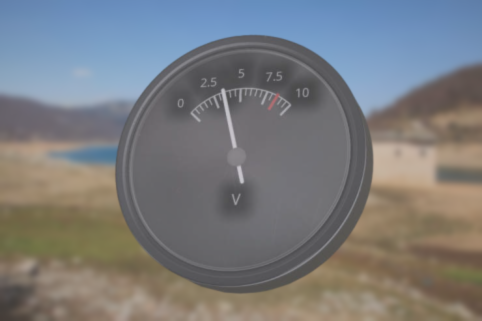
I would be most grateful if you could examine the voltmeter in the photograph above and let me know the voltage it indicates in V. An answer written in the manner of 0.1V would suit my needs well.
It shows 3.5V
